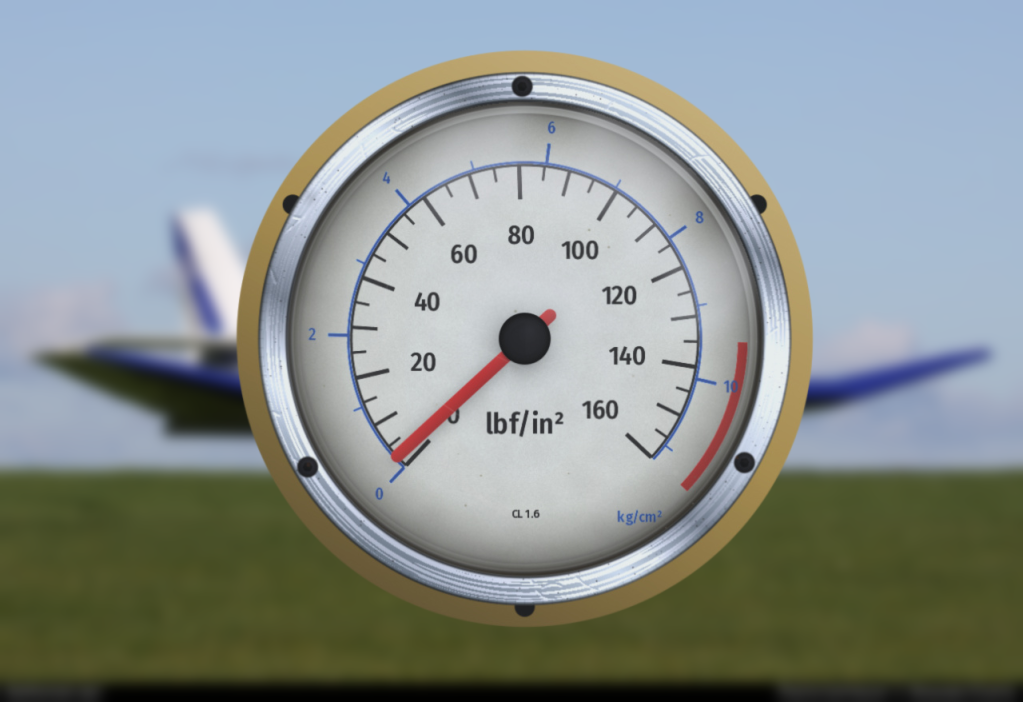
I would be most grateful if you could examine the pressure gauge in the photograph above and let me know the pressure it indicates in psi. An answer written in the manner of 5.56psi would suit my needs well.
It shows 2.5psi
